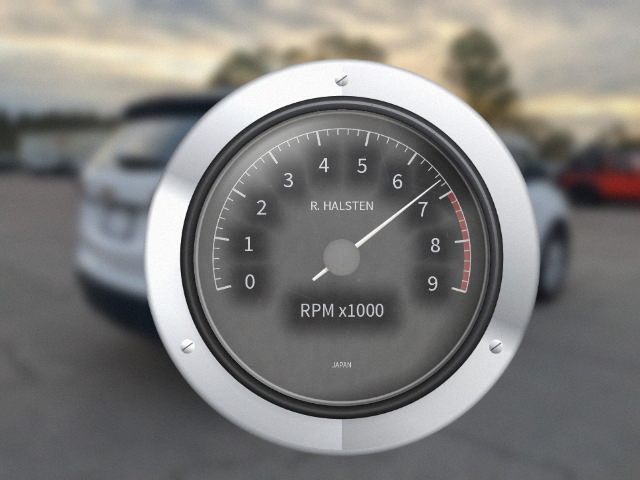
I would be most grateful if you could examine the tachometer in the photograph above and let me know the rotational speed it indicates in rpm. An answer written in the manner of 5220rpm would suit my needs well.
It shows 6700rpm
